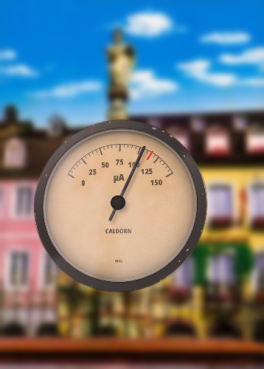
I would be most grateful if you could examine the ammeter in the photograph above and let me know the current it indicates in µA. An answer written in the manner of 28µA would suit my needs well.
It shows 105µA
